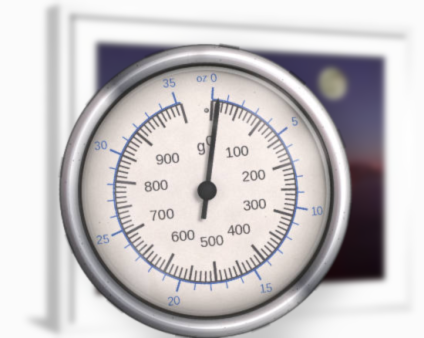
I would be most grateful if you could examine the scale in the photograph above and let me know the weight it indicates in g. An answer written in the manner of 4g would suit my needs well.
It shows 10g
